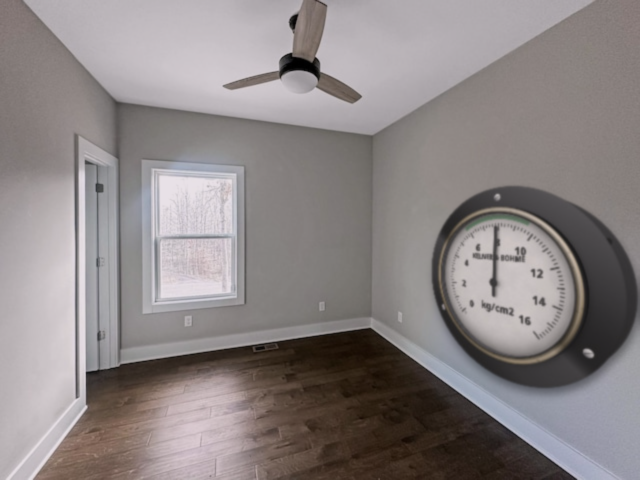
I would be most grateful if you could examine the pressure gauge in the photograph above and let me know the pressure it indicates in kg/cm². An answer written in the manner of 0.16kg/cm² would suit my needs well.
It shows 8kg/cm²
